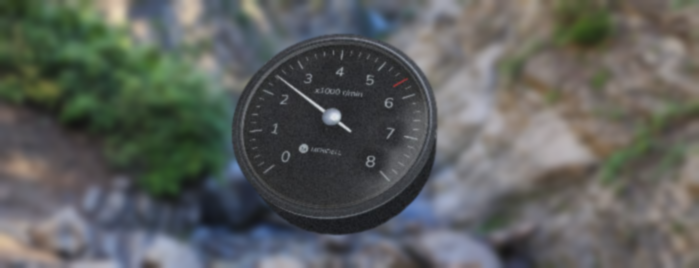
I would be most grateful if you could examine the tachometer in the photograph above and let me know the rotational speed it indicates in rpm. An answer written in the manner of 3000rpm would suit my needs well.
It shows 2400rpm
